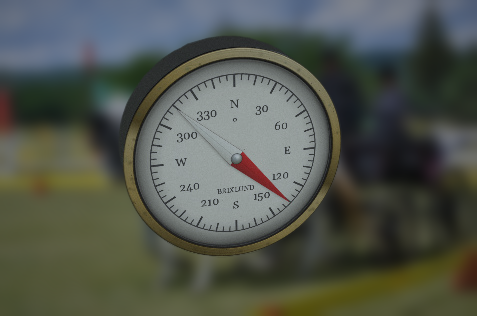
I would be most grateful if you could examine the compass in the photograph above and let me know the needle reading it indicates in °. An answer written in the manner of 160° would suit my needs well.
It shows 135°
